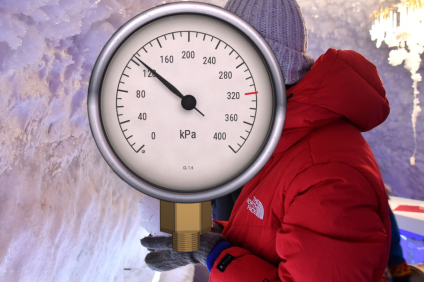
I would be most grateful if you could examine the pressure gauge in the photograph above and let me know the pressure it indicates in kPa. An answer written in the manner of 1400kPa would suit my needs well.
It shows 125kPa
